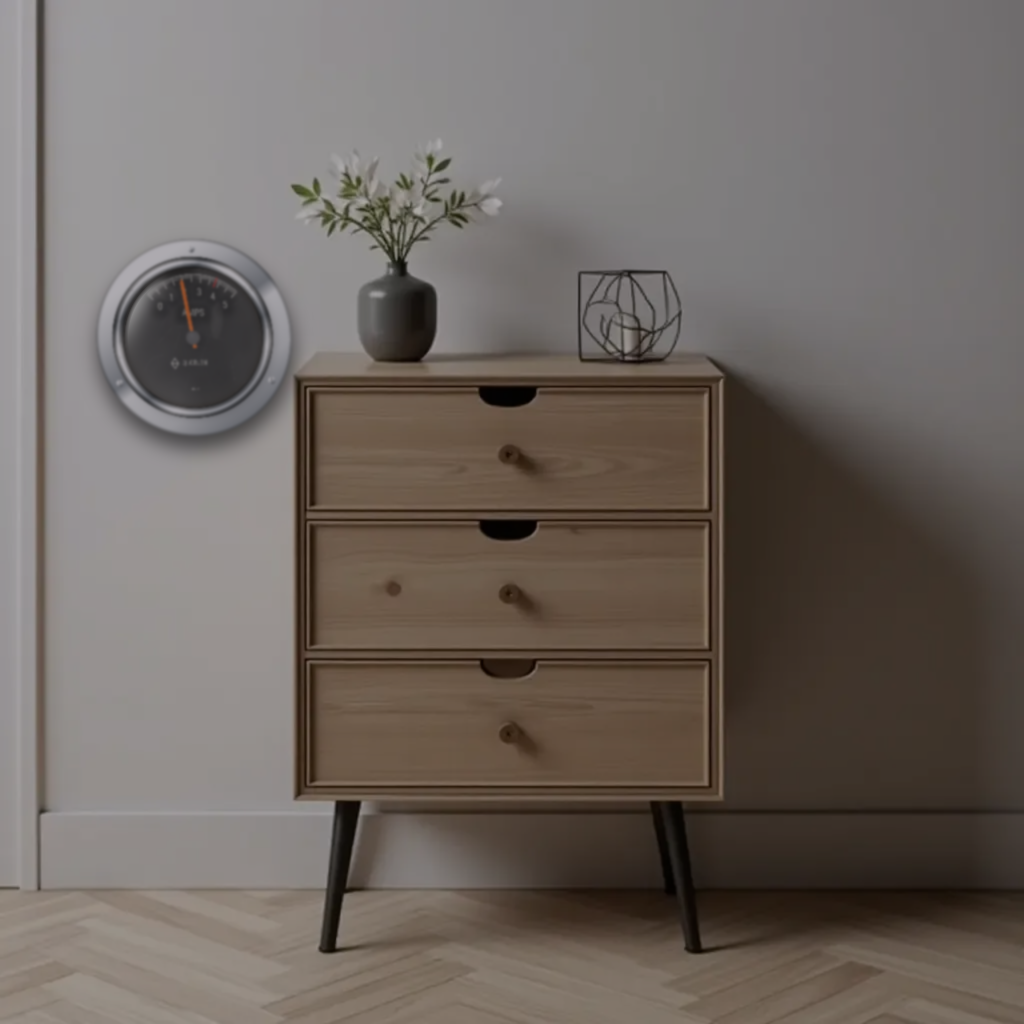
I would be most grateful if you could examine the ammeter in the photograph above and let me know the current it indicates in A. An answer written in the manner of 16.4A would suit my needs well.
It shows 2A
